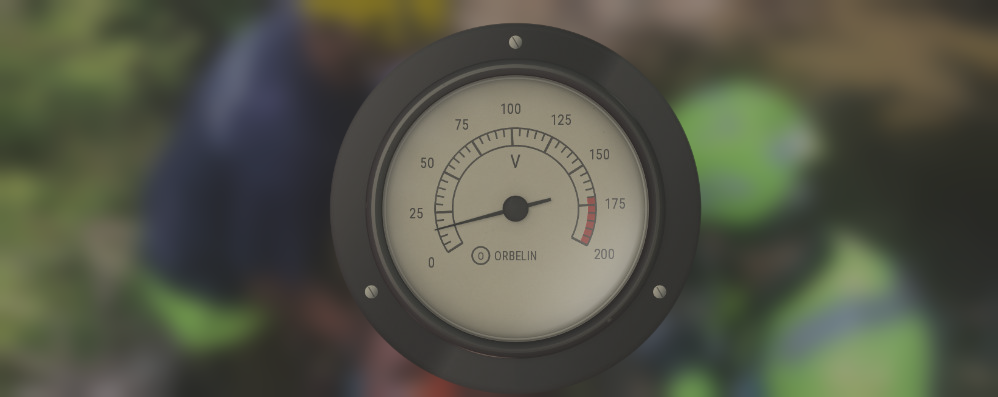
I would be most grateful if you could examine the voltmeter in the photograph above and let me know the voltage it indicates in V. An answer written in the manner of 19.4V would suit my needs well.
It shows 15V
